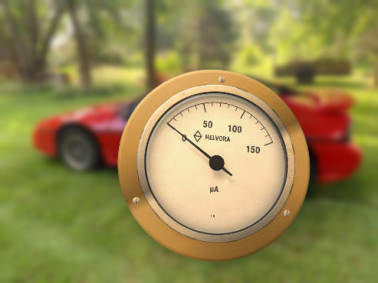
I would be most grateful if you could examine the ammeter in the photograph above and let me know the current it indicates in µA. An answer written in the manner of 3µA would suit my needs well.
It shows 0µA
